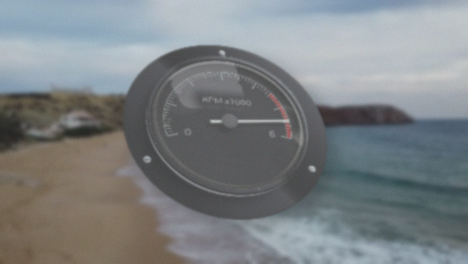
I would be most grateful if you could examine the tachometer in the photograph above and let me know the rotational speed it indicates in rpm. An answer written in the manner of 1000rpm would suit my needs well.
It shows 5500rpm
